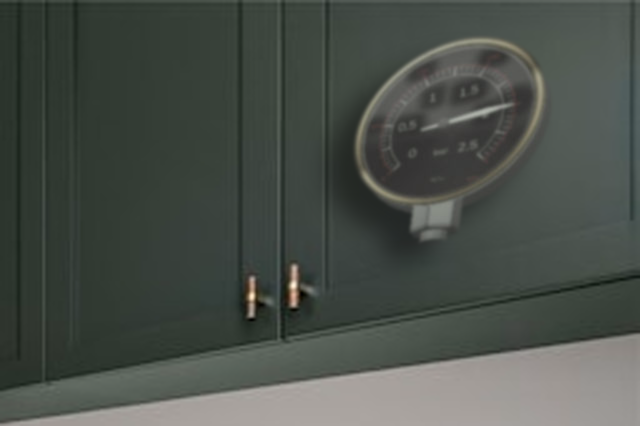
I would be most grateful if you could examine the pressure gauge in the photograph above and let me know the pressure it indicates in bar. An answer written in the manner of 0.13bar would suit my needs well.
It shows 2bar
